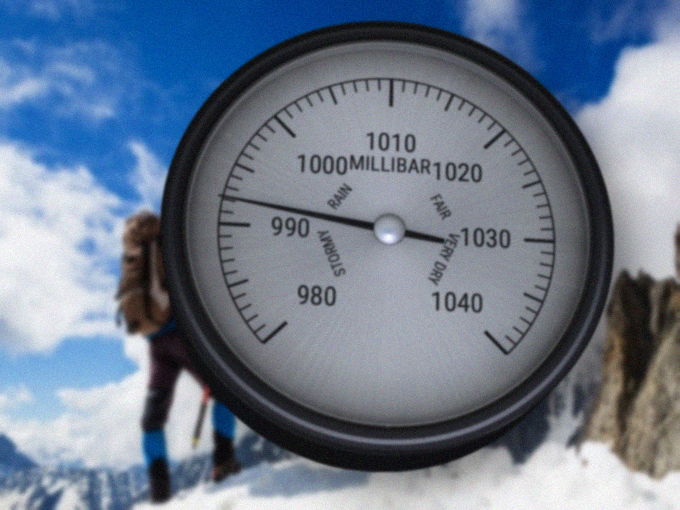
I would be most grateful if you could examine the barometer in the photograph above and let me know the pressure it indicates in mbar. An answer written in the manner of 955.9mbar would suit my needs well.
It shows 992mbar
